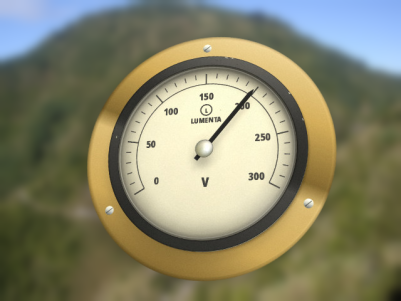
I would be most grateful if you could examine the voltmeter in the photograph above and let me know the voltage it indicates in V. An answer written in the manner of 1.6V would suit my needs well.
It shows 200V
